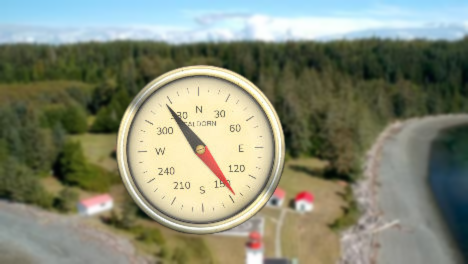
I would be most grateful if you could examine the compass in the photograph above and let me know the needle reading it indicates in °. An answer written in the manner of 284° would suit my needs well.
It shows 145°
